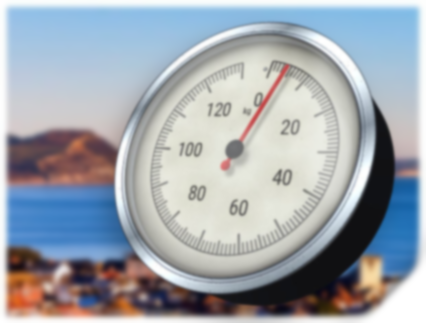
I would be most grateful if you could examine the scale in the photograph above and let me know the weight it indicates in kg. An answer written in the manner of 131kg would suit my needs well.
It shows 5kg
